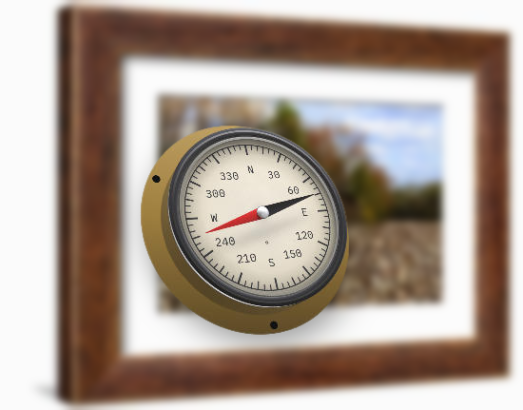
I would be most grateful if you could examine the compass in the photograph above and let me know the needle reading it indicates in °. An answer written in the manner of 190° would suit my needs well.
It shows 255°
